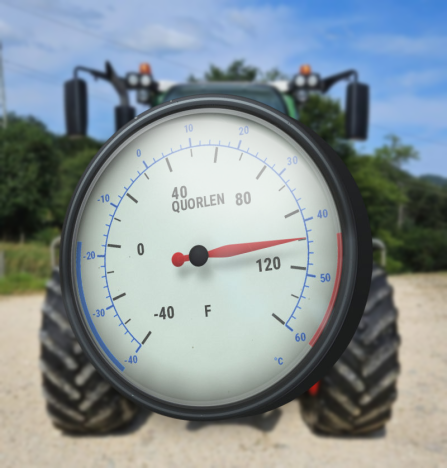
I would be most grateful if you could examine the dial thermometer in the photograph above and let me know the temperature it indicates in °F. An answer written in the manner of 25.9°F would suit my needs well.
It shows 110°F
